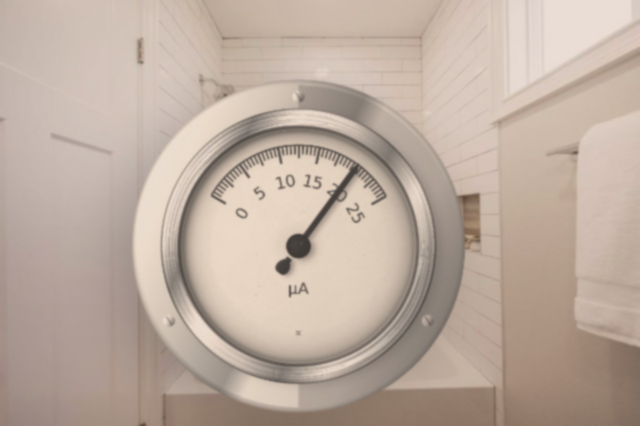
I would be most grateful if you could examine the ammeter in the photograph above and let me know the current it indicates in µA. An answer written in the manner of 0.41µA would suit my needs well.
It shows 20µA
